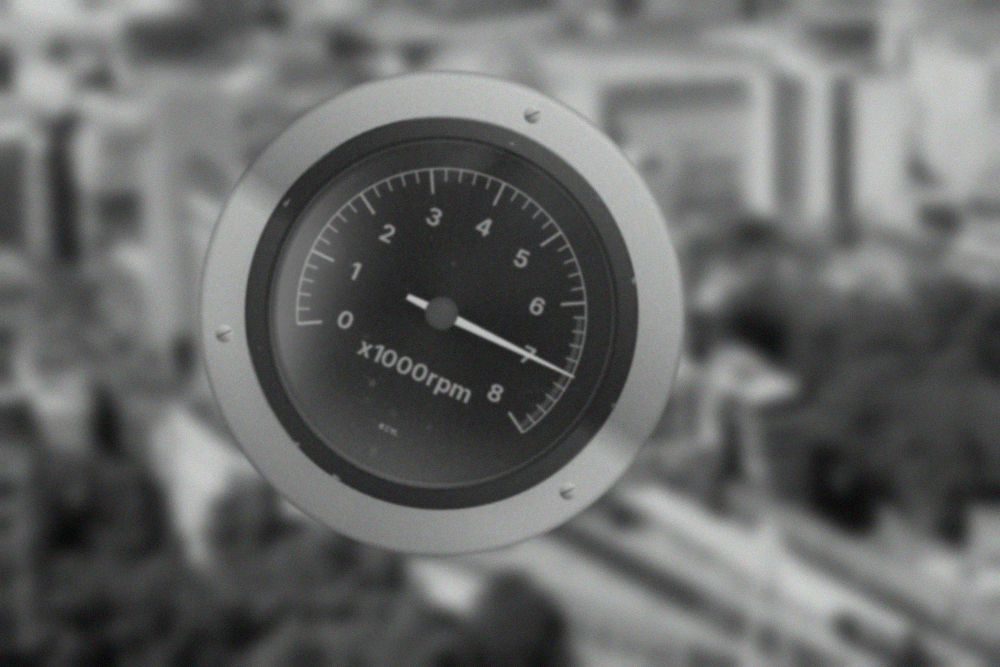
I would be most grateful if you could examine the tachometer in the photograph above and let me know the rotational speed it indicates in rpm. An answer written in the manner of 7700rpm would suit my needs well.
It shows 7000rpm
